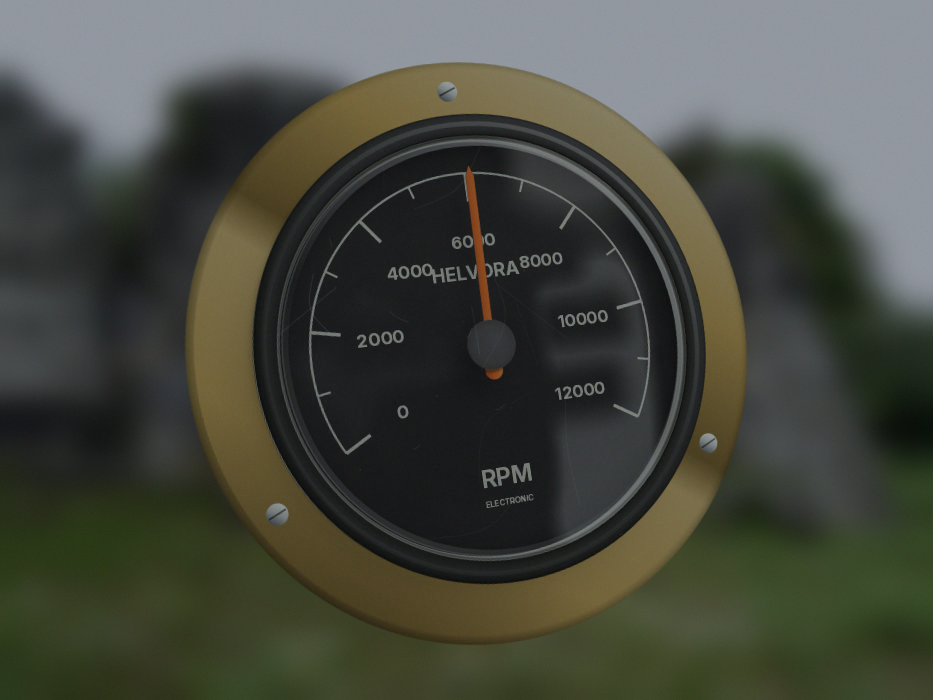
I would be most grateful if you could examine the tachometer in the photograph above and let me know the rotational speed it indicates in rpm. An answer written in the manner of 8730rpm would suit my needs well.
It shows 6000rpm
